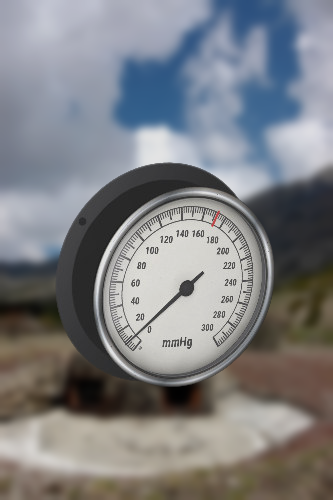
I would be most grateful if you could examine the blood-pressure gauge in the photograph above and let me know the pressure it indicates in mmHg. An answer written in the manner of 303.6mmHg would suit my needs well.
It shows 10mmHg
